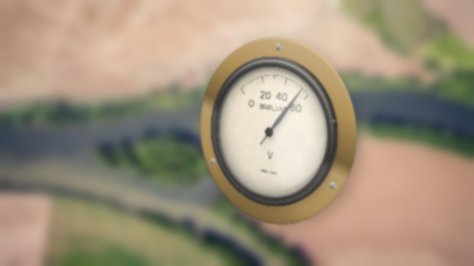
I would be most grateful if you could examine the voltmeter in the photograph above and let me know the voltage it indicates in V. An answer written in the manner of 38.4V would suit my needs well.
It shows 55V
